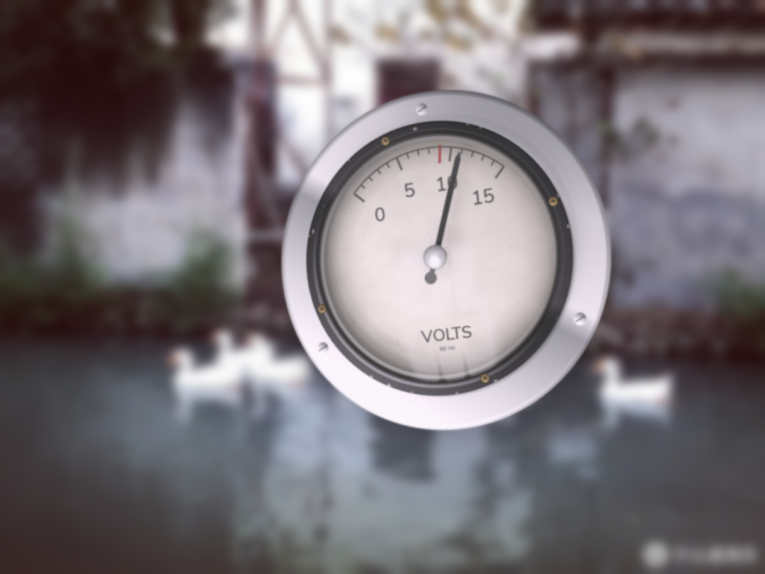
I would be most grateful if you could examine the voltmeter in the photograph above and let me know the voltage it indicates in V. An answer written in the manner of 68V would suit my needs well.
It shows 11V
